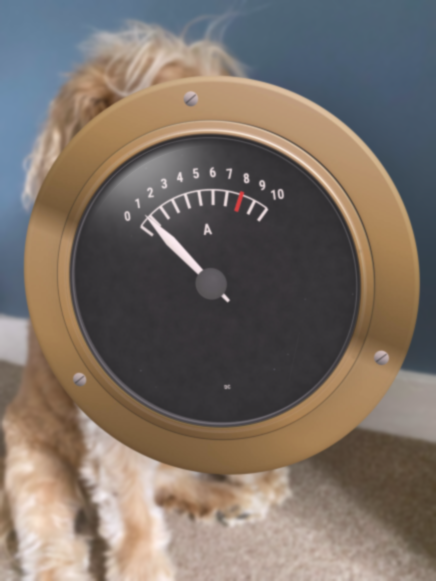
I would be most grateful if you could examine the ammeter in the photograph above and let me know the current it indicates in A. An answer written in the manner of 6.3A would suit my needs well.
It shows 1A
